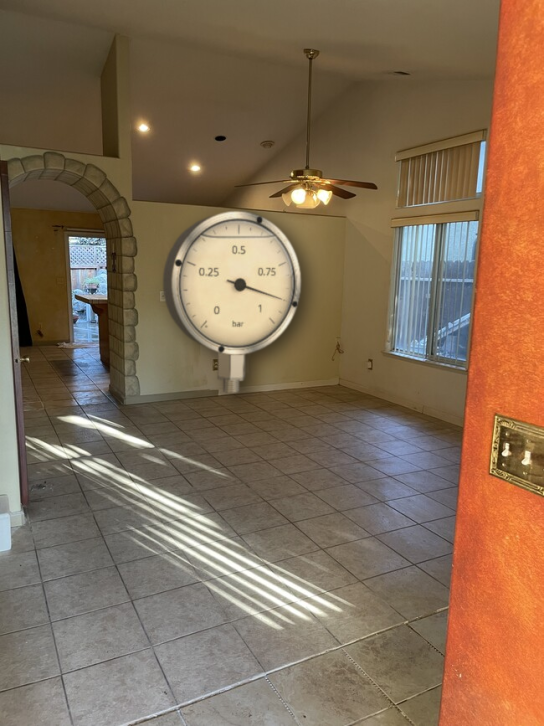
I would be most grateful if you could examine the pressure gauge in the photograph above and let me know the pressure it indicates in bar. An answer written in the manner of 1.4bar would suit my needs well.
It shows 0.9bar
